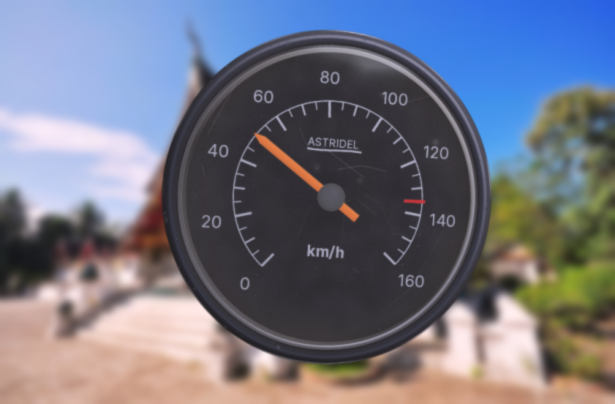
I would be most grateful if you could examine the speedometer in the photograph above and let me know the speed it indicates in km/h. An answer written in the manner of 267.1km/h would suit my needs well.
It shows 50km/h
